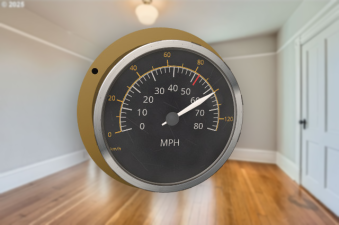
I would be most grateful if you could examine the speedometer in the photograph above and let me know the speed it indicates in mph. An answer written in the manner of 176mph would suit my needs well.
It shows 62mph
